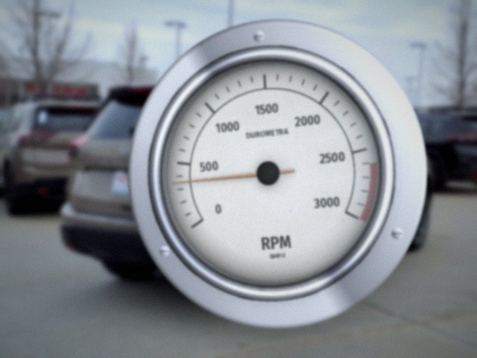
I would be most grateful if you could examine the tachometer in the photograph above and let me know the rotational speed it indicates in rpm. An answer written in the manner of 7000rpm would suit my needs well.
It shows 350rpm
